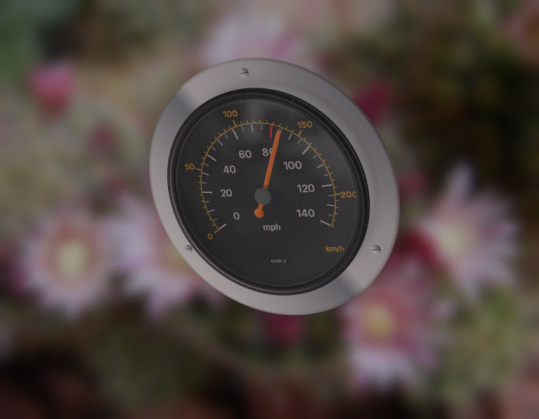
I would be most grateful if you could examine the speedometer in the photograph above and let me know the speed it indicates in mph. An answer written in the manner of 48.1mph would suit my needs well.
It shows 85mph
